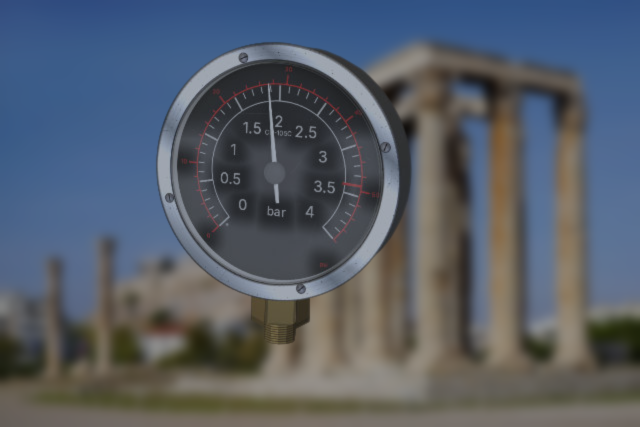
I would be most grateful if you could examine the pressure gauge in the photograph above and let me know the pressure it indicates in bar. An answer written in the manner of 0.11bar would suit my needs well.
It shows 1.9bar
